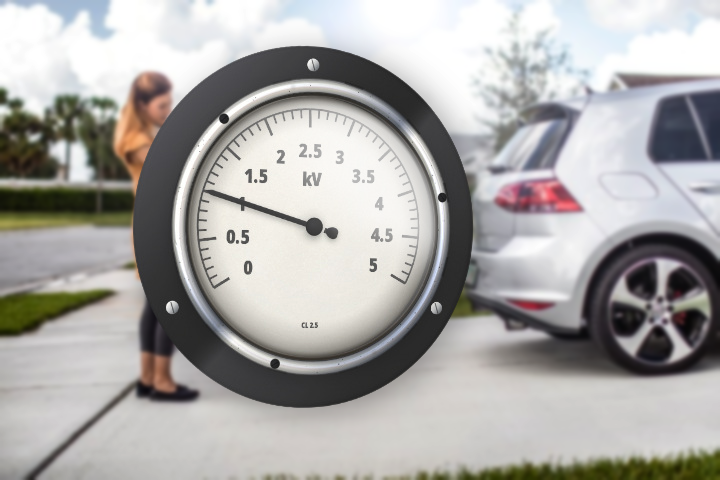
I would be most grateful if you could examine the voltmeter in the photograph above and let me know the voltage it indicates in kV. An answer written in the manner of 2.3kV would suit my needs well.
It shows 1kV
